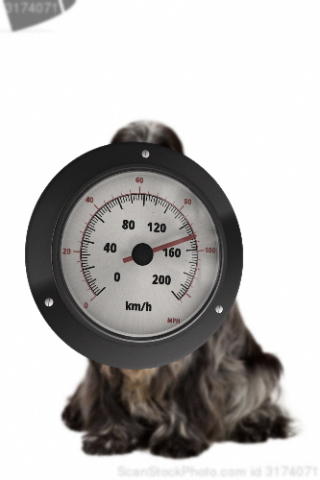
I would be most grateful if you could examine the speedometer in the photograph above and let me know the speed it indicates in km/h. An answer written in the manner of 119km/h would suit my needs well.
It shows 150km/h
